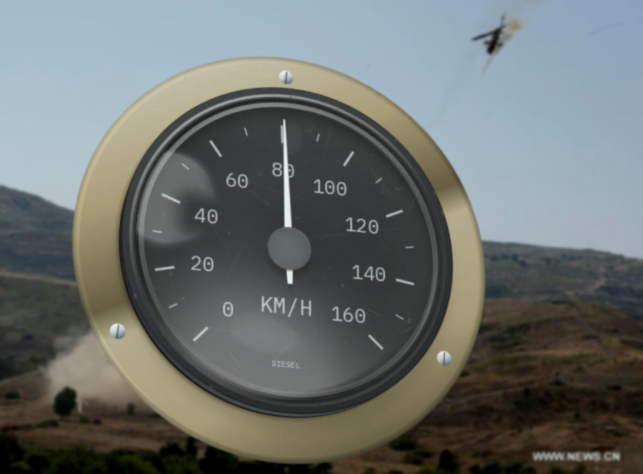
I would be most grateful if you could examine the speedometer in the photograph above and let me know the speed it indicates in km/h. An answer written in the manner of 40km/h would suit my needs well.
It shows 80km/h
